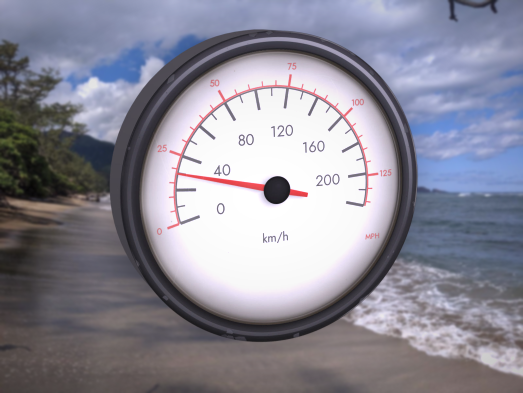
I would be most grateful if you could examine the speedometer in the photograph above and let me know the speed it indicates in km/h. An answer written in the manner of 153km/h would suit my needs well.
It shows 30km/h
